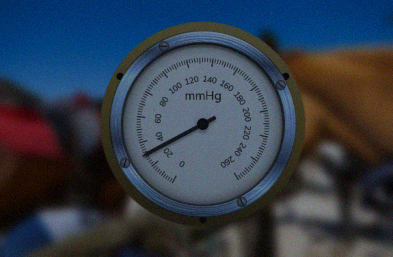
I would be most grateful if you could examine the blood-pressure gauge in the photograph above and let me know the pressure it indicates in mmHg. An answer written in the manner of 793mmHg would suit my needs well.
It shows 30mmHg
